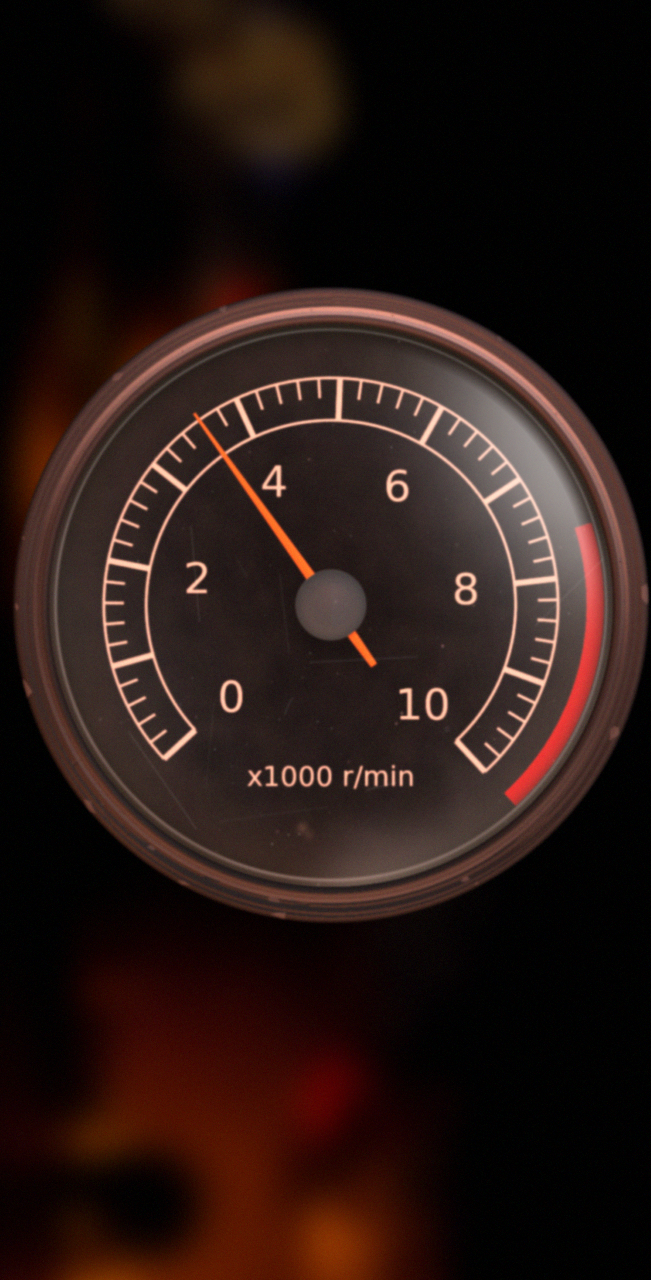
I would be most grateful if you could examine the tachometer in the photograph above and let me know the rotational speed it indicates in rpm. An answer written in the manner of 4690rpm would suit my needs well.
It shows 3600rpm
